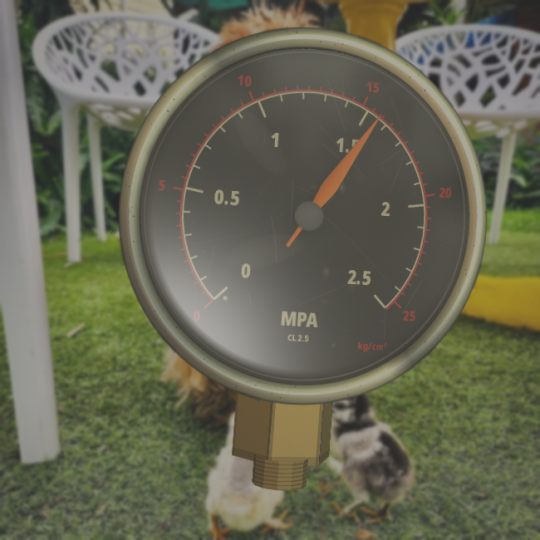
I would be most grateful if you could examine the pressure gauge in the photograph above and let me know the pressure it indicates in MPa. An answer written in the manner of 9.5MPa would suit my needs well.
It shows 1.55MPa
